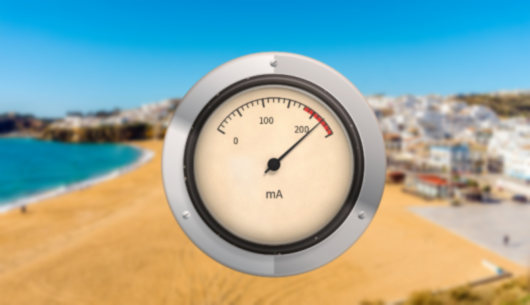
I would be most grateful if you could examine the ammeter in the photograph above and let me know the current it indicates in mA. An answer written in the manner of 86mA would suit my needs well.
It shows 220mA
